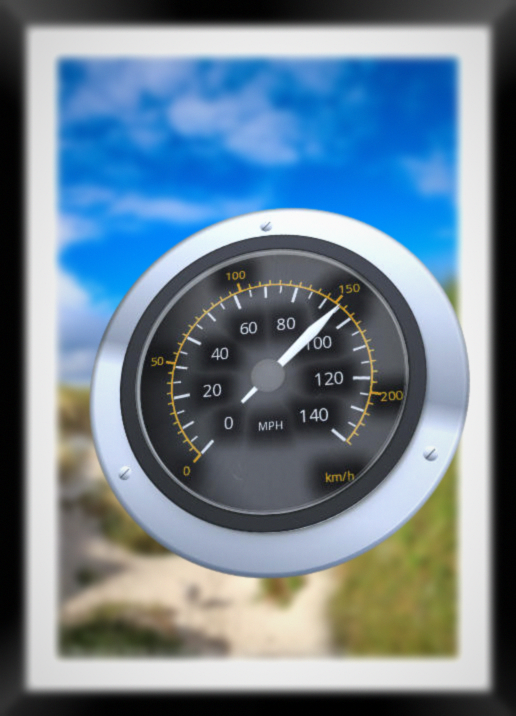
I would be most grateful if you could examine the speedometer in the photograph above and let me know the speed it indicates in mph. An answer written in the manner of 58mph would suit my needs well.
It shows 95mph
